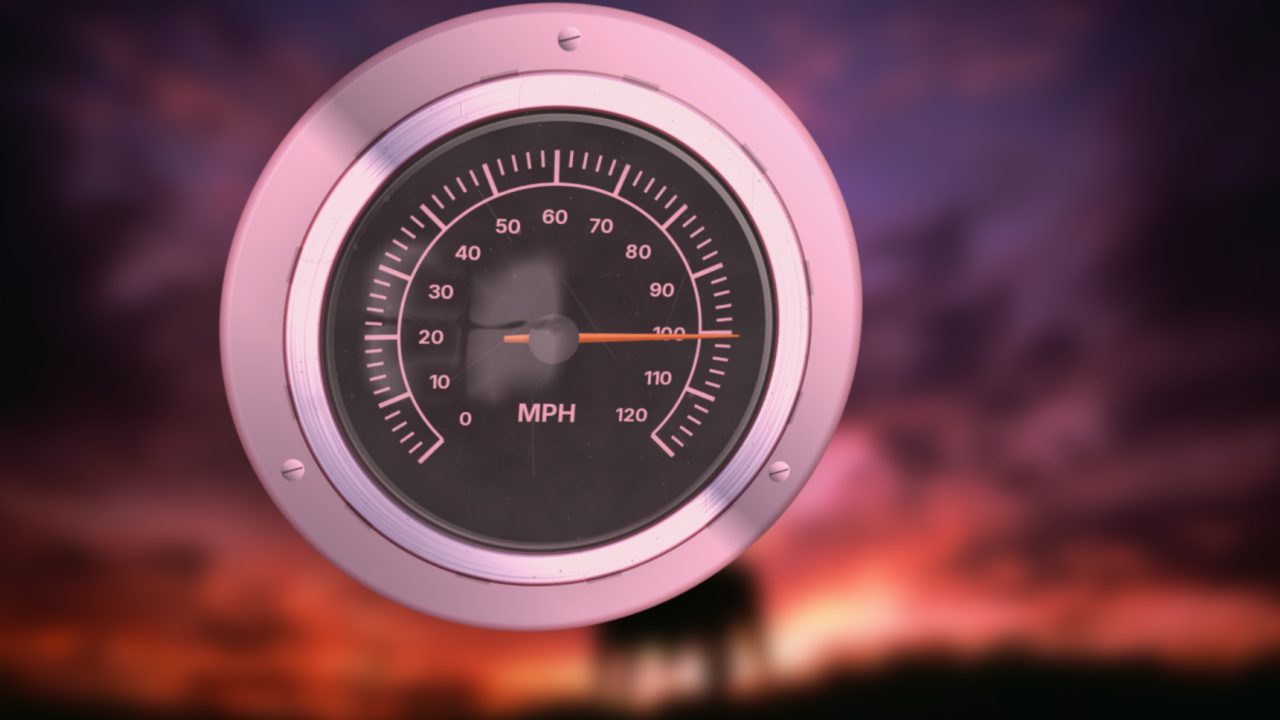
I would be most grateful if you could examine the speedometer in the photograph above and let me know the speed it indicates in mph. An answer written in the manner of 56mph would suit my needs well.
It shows 100mph
